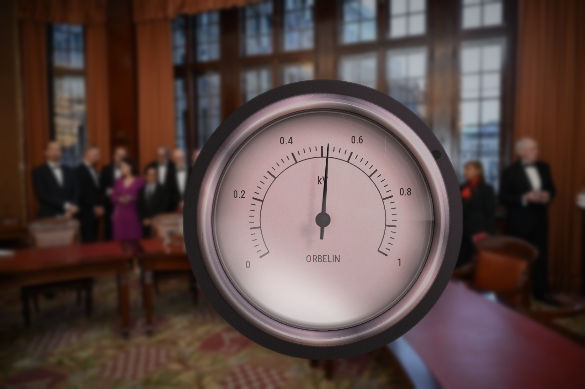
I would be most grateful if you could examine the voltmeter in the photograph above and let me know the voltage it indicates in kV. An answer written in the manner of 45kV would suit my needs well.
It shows 0.52kV
